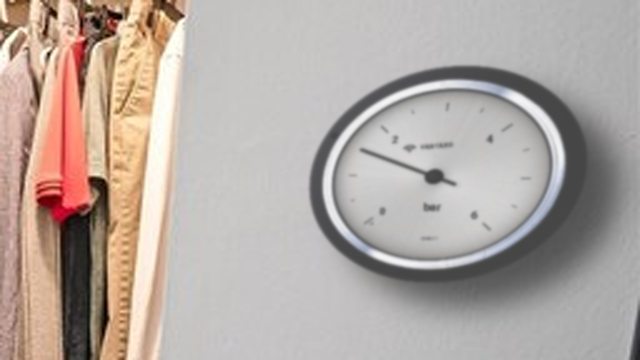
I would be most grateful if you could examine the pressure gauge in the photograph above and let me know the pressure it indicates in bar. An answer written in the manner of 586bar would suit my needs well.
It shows 1.5bar
